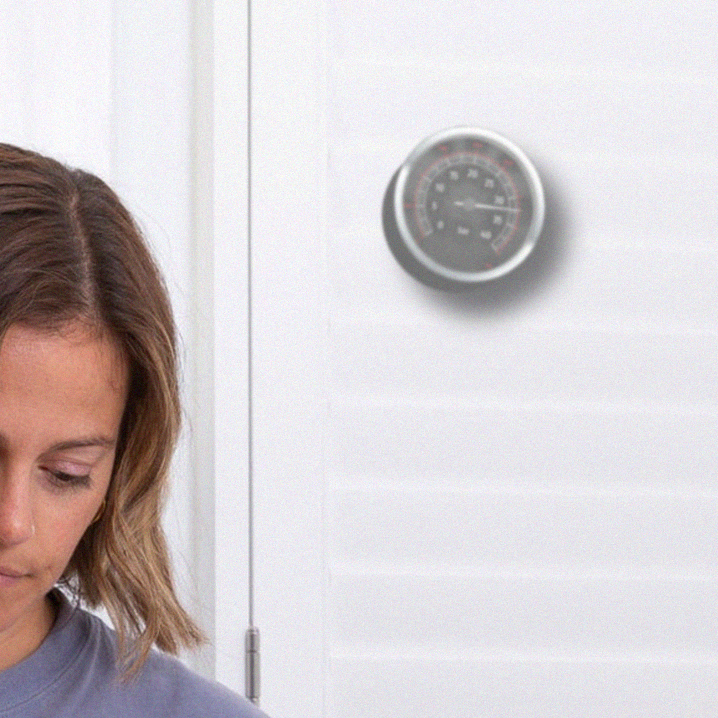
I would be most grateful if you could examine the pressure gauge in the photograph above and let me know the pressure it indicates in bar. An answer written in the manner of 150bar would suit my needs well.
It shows 32.5bar
